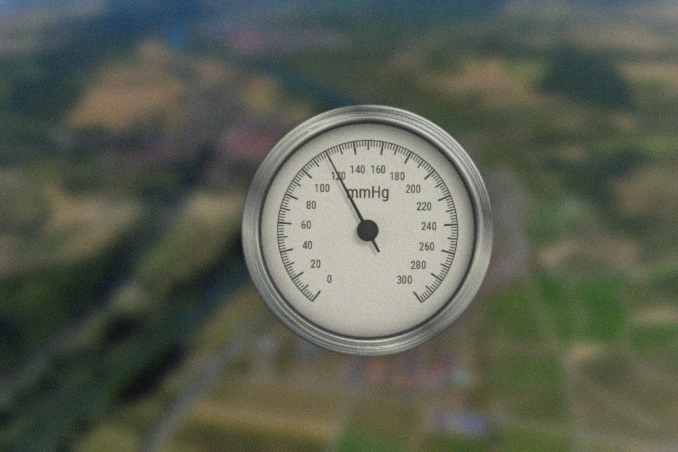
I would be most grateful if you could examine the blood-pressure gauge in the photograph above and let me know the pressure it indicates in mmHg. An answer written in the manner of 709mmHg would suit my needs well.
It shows 120mmHg
